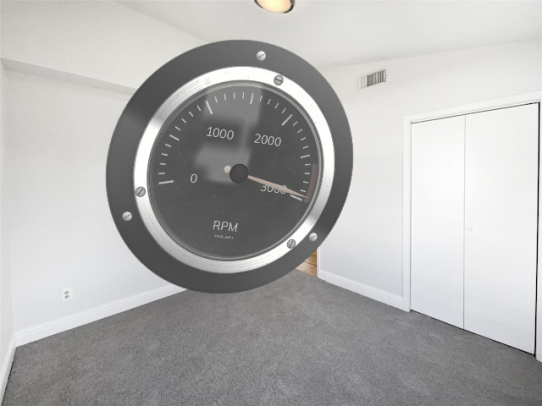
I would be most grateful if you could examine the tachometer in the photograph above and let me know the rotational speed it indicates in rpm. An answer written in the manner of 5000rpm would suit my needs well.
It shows 2950rpm
